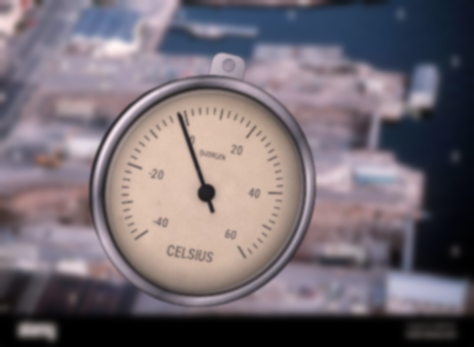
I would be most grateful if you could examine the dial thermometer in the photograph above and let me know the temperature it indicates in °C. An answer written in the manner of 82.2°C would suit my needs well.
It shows -2°C
